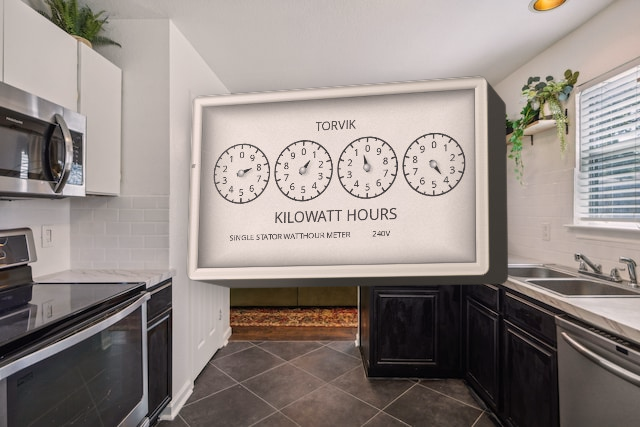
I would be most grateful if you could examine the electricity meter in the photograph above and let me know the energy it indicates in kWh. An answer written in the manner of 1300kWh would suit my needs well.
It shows 8104kWh
